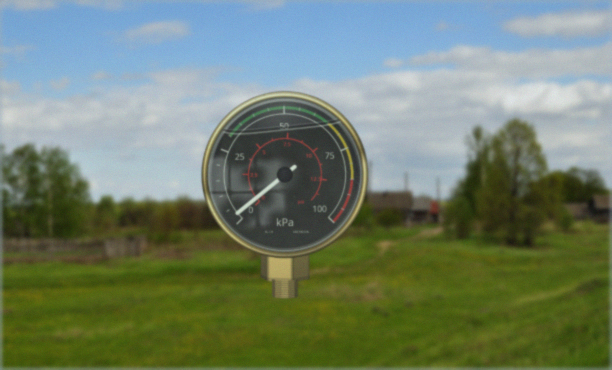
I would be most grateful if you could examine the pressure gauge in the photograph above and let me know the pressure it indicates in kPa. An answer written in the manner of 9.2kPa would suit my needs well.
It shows 2.5kPa
